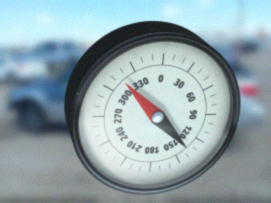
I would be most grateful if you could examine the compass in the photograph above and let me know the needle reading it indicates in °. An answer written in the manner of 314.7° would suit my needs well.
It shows 315°
